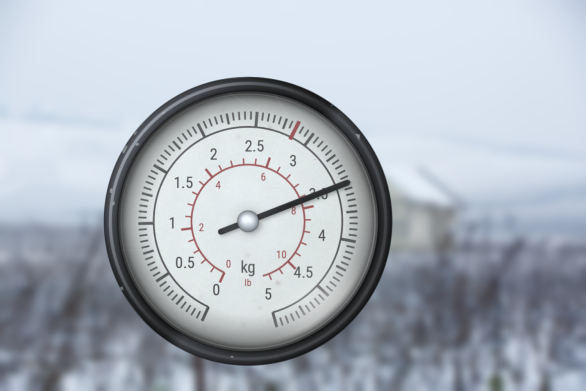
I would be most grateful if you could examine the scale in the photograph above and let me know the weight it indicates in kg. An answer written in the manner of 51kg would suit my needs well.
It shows 3.5kg
